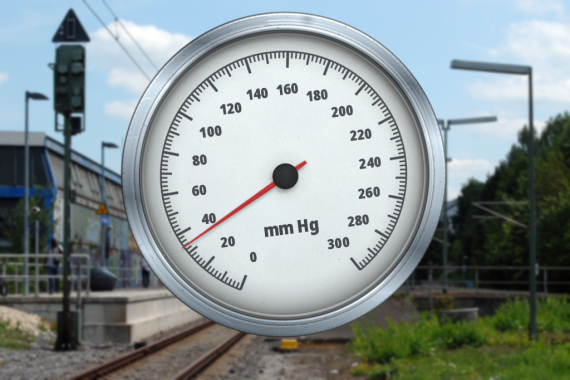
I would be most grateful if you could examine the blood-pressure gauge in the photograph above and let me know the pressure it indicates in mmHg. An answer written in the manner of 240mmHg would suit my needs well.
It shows 34mmHg
